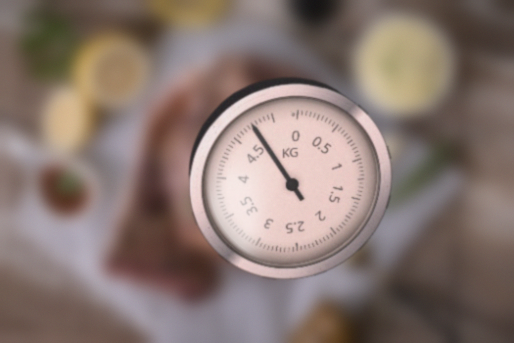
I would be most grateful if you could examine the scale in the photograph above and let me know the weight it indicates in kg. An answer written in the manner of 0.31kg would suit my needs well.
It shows 4.75kg
